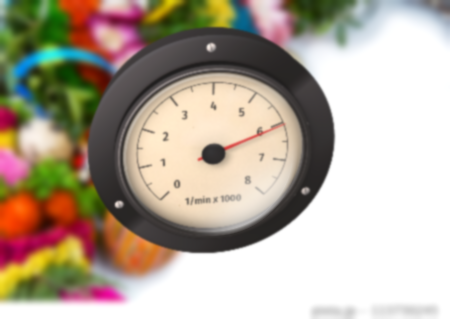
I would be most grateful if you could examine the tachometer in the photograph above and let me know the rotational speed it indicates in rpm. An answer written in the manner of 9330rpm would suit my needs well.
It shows 6000rpm
